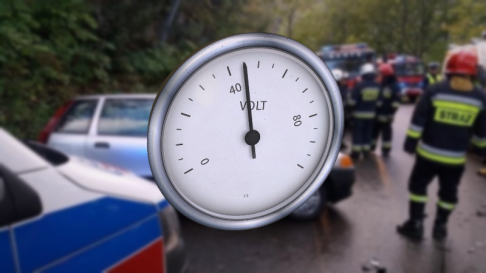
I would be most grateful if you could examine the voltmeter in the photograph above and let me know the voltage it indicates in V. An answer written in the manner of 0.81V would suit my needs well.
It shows 45V
